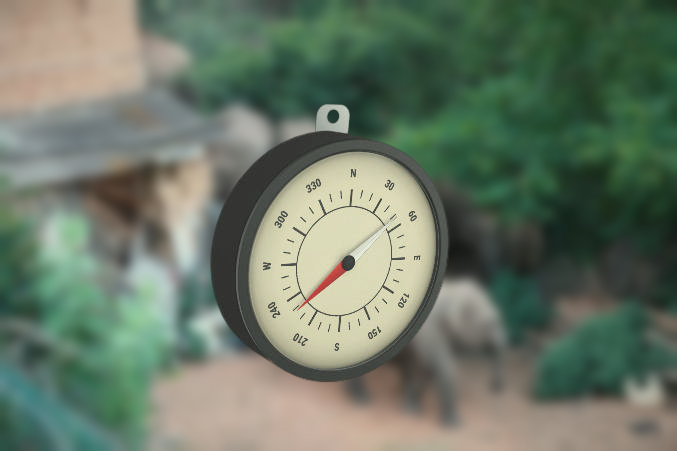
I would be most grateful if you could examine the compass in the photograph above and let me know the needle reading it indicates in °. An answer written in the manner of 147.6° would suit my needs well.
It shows 230°
